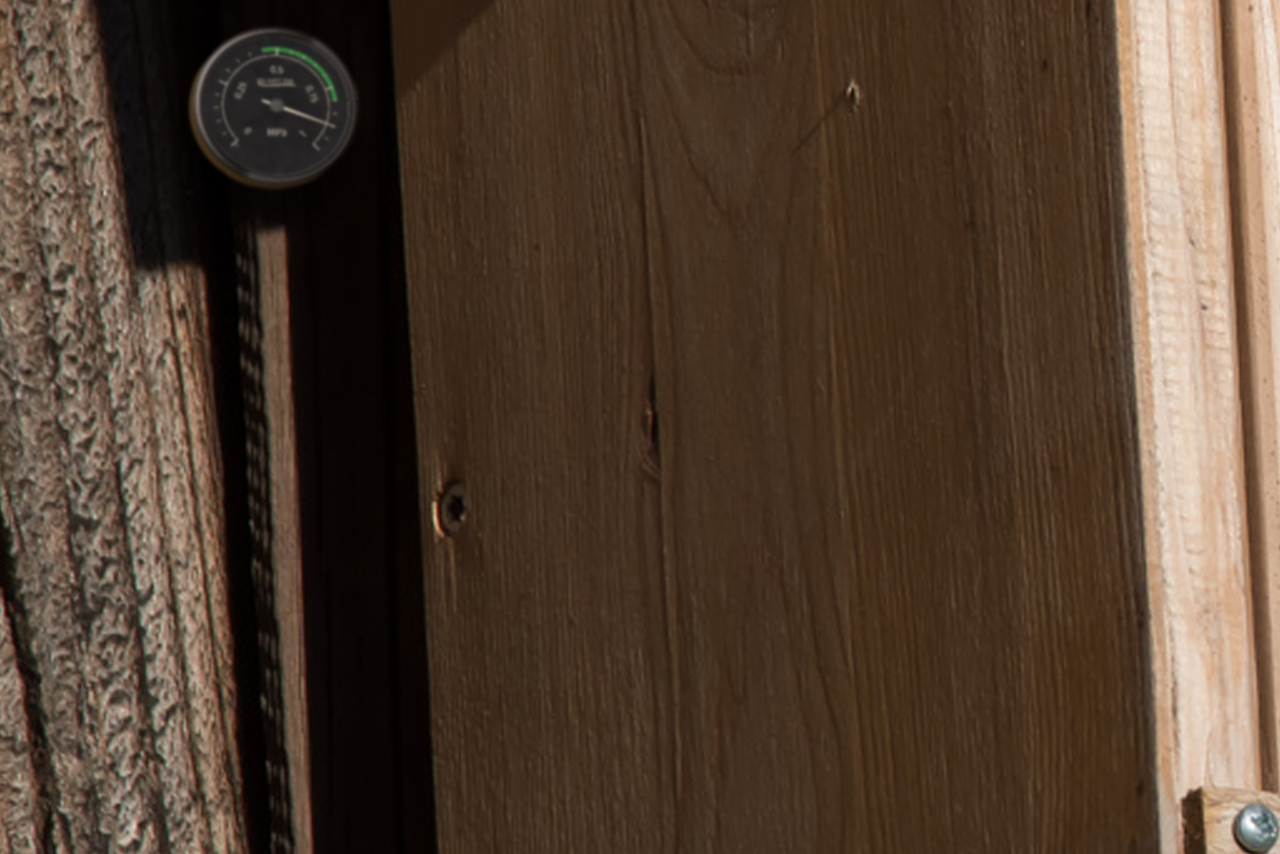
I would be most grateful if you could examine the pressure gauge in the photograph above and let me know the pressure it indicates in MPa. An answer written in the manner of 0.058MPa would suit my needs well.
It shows 0.9MPa
